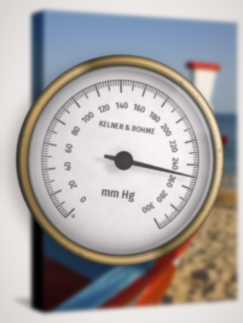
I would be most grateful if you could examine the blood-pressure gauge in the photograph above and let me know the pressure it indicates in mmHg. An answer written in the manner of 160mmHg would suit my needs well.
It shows 250mmHg
